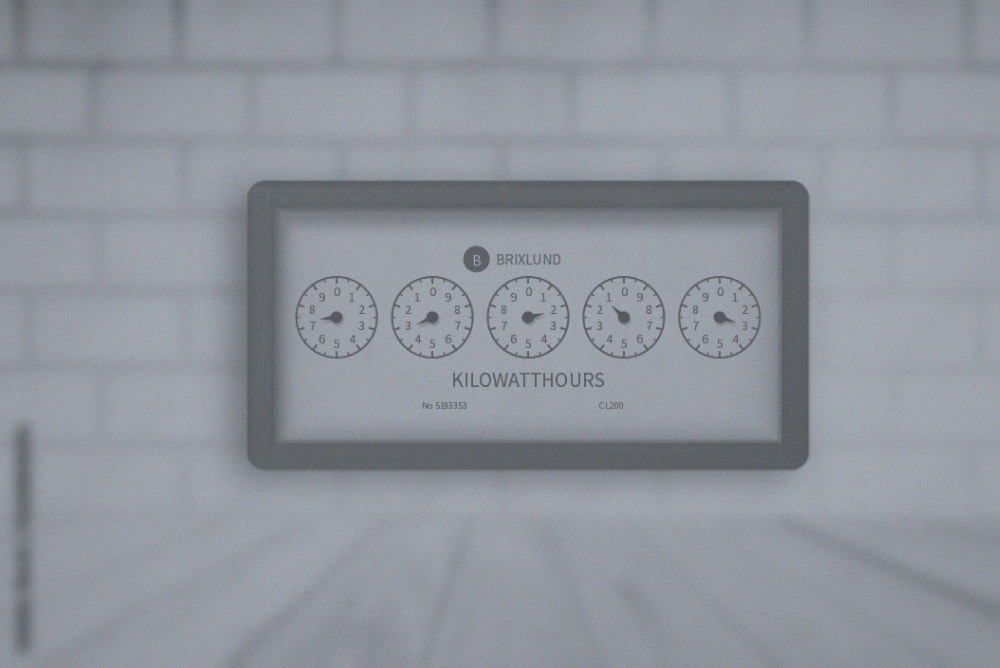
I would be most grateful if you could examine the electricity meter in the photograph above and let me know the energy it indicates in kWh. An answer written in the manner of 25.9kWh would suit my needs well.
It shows 73213kWh
